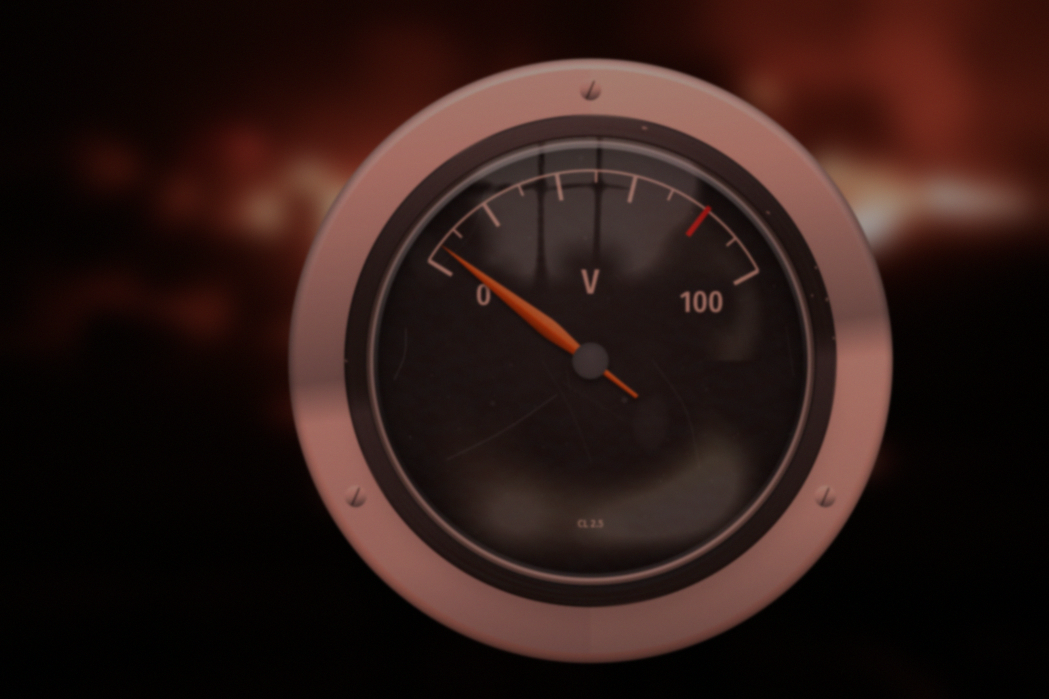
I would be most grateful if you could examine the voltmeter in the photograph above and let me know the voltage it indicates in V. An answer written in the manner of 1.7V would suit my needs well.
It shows 5V
